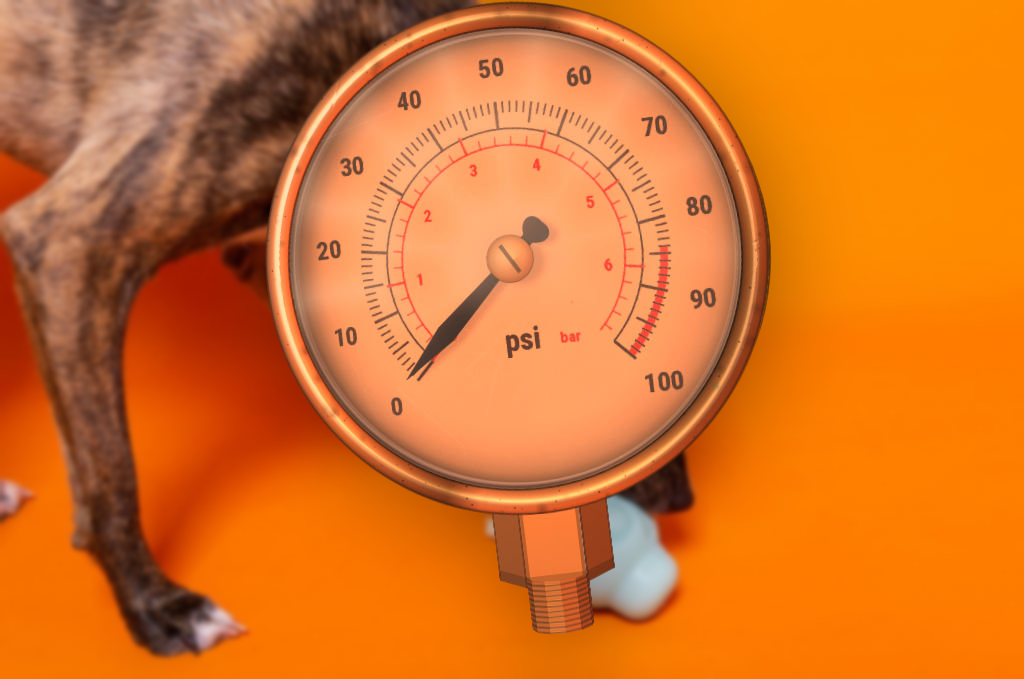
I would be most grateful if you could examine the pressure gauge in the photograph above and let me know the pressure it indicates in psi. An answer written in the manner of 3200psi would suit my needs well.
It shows 1psi
